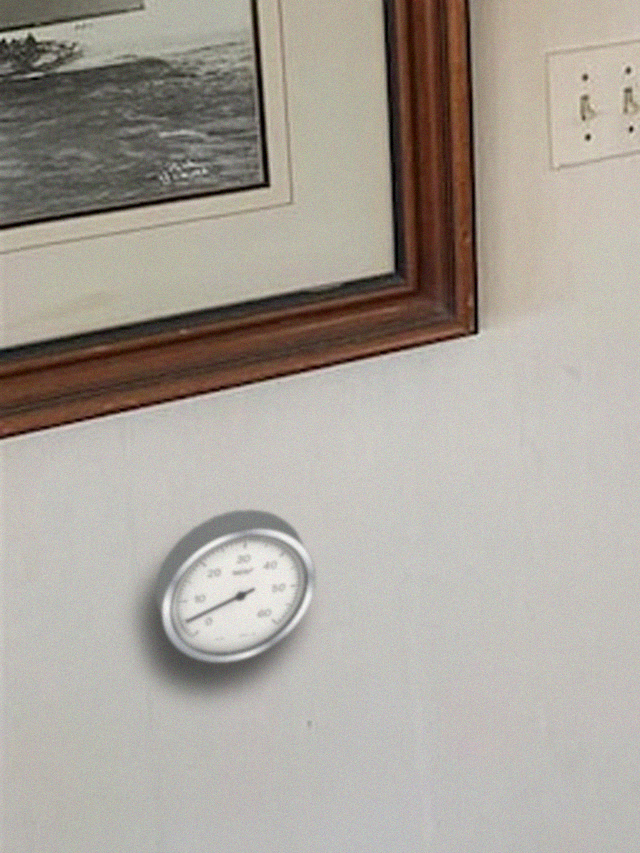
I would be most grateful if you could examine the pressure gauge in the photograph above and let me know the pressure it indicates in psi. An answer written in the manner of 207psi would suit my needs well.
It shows 5psi
